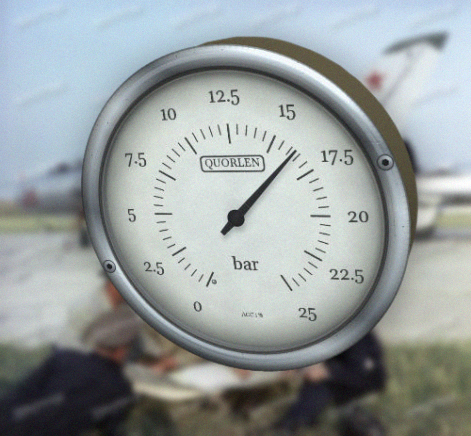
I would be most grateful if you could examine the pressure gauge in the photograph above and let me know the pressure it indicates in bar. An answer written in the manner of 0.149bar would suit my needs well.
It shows 16.25bar
